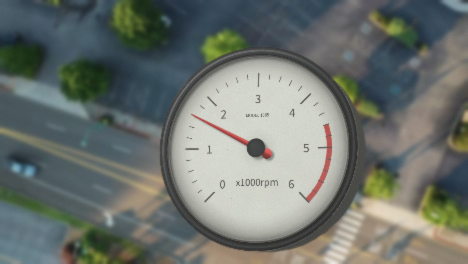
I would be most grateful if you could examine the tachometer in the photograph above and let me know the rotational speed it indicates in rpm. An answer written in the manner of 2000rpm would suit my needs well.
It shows 1600rpm
